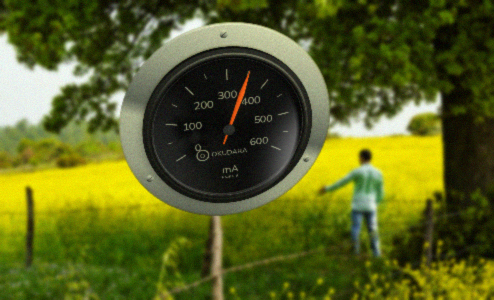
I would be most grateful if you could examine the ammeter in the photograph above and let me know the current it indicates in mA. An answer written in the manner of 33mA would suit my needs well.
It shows 350mA
